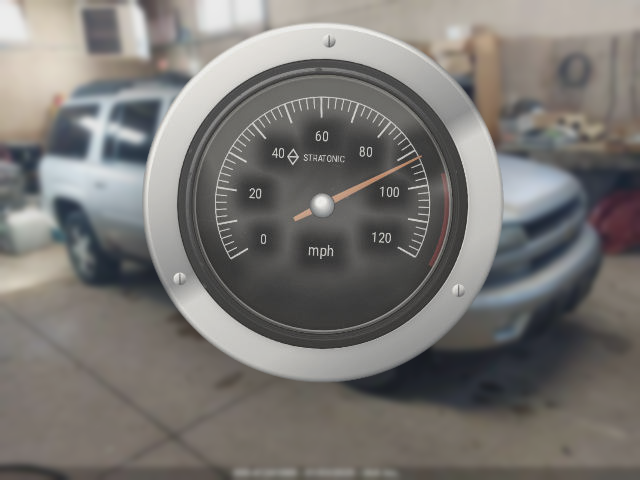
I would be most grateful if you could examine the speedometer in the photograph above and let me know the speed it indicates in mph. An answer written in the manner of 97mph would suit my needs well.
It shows 92mph
